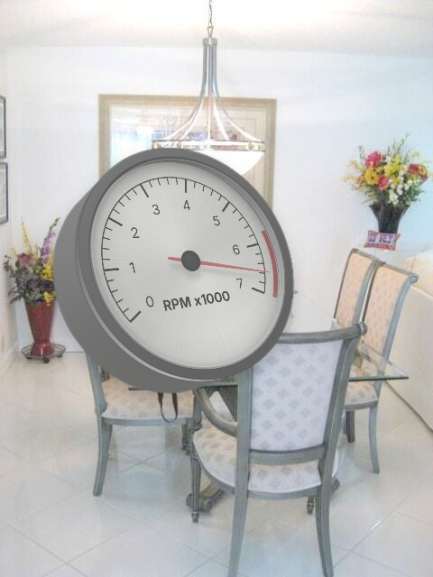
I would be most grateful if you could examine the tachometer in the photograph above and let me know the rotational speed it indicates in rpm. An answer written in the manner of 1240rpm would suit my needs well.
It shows 6600rpm
